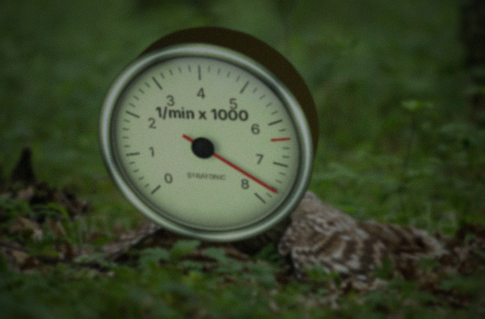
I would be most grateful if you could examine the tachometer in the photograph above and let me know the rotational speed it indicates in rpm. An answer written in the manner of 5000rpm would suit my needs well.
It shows 7600rpm
